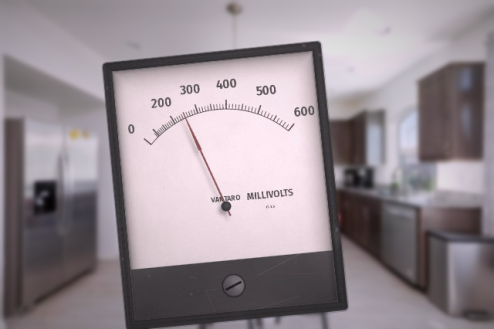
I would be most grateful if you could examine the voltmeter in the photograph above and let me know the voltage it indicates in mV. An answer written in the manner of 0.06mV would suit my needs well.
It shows 250mV
